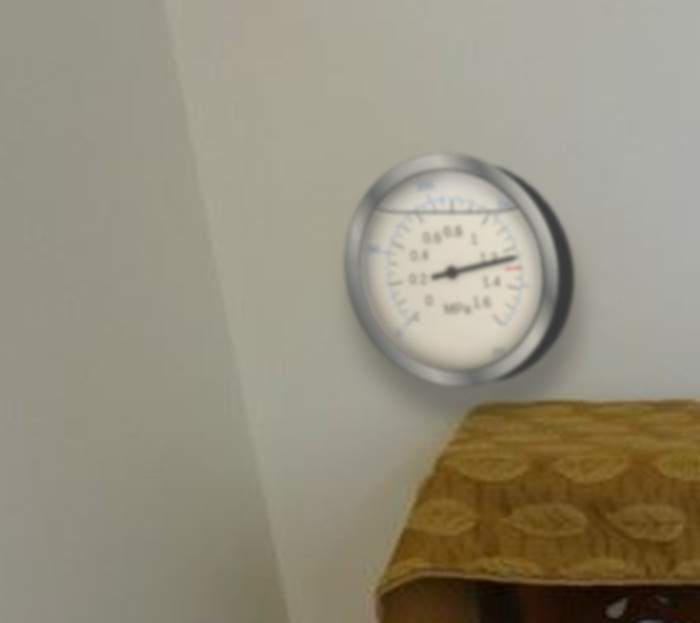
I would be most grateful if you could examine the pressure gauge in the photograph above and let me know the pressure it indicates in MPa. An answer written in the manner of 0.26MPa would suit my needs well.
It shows 1.25MPa
